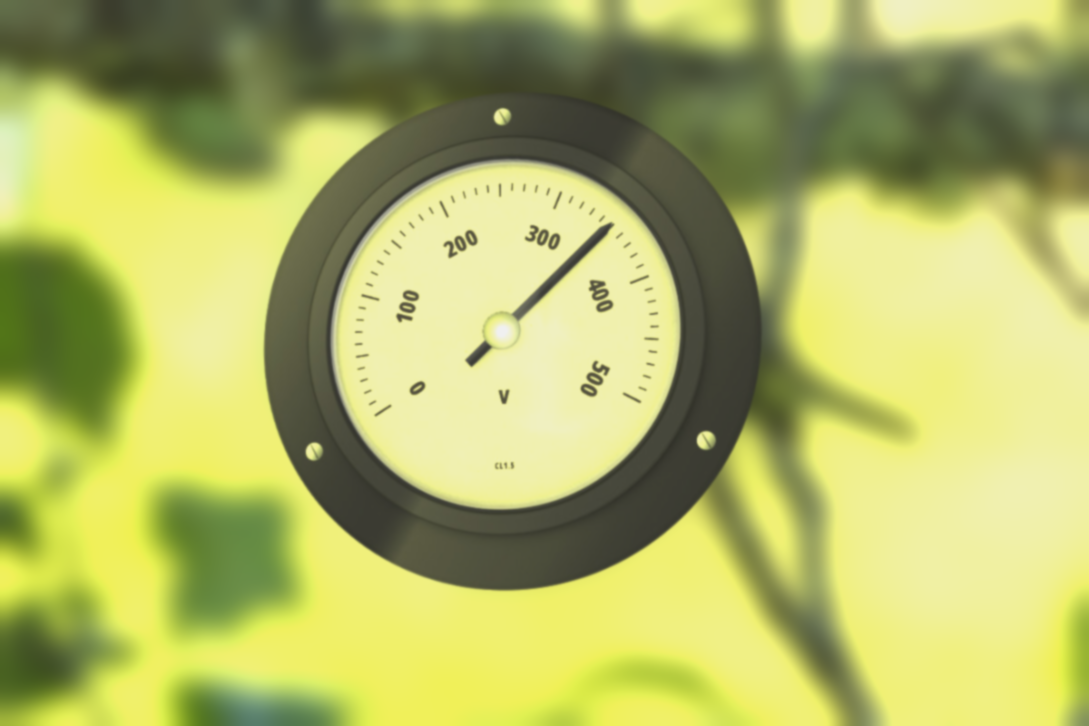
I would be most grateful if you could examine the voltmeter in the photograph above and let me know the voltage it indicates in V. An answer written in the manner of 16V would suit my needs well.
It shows 350V
